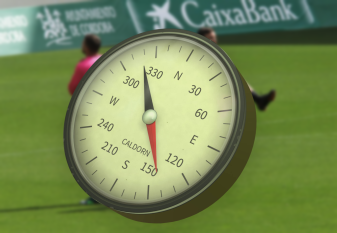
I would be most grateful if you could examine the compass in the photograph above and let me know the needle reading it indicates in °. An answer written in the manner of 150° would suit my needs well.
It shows 140°
